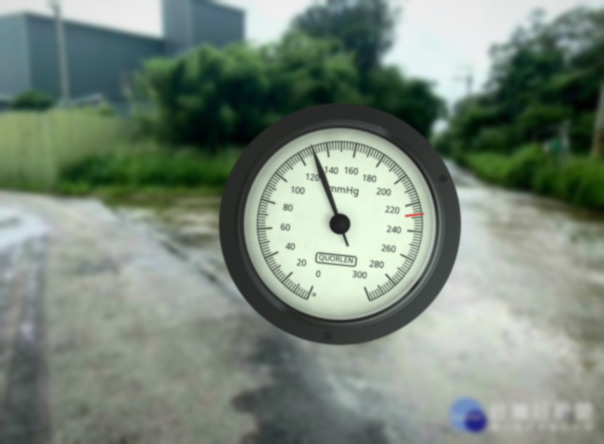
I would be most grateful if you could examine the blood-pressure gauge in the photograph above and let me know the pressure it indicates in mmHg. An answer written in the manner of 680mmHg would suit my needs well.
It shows 130mmHg
